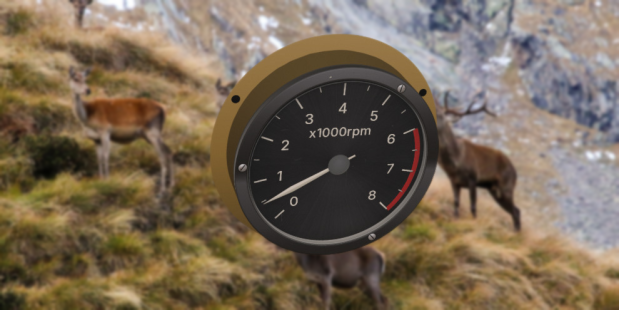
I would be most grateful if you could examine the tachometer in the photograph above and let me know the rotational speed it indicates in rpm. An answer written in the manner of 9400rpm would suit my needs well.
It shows 500rpm
